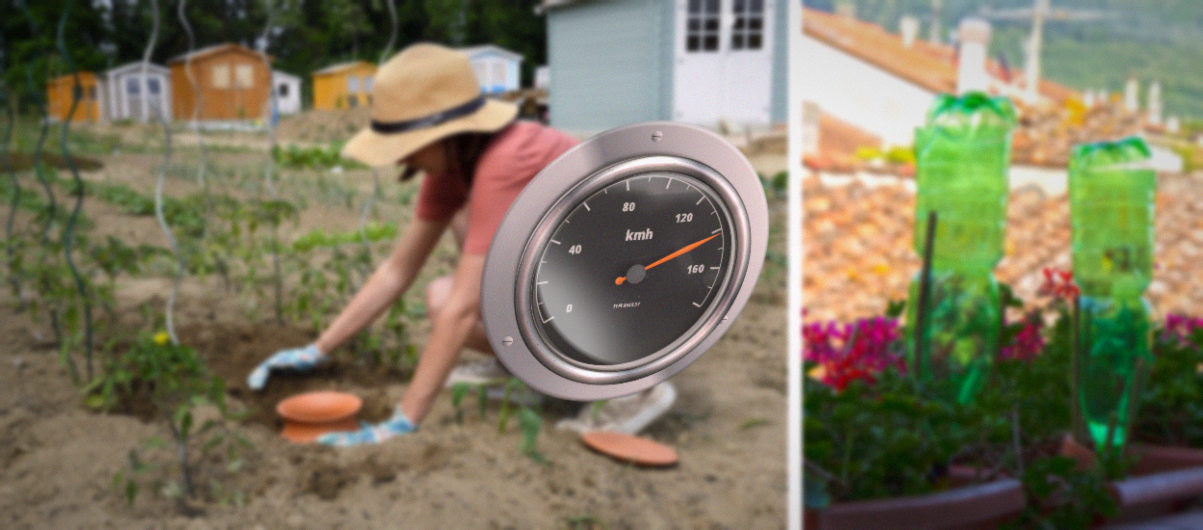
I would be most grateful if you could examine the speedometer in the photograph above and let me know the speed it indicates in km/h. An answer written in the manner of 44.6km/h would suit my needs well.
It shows 140km/h
